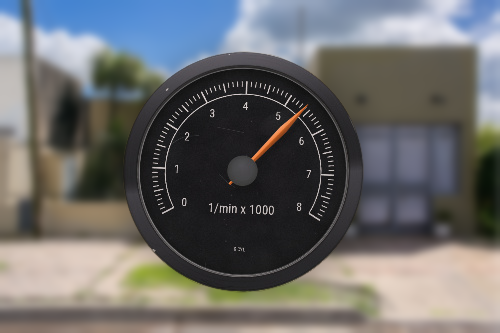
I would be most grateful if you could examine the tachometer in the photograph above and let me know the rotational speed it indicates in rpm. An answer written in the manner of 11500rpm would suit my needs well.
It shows 5400rpm
